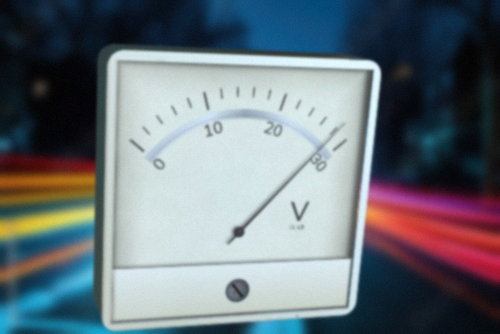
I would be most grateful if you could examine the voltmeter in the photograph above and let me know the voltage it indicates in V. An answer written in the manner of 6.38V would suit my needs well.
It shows 28V
